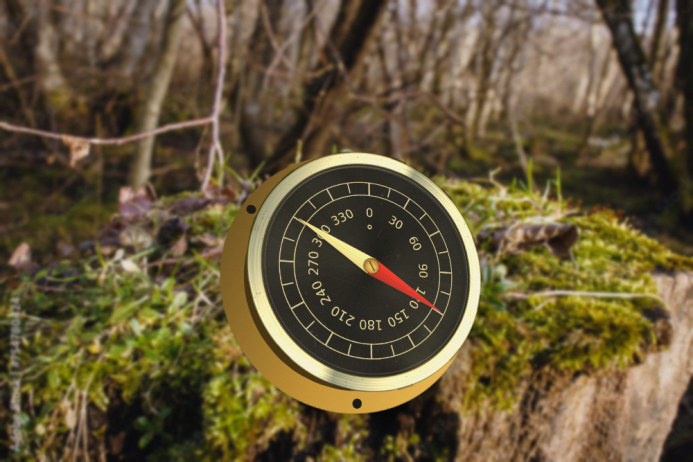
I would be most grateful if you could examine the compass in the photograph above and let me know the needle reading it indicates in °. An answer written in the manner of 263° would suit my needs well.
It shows 120°
